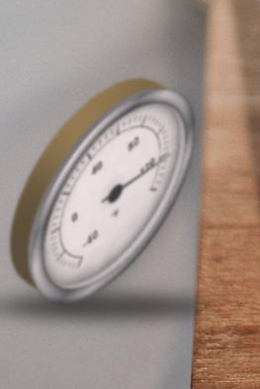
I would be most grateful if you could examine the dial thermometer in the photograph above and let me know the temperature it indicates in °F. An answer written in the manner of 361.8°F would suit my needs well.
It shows 120°F
